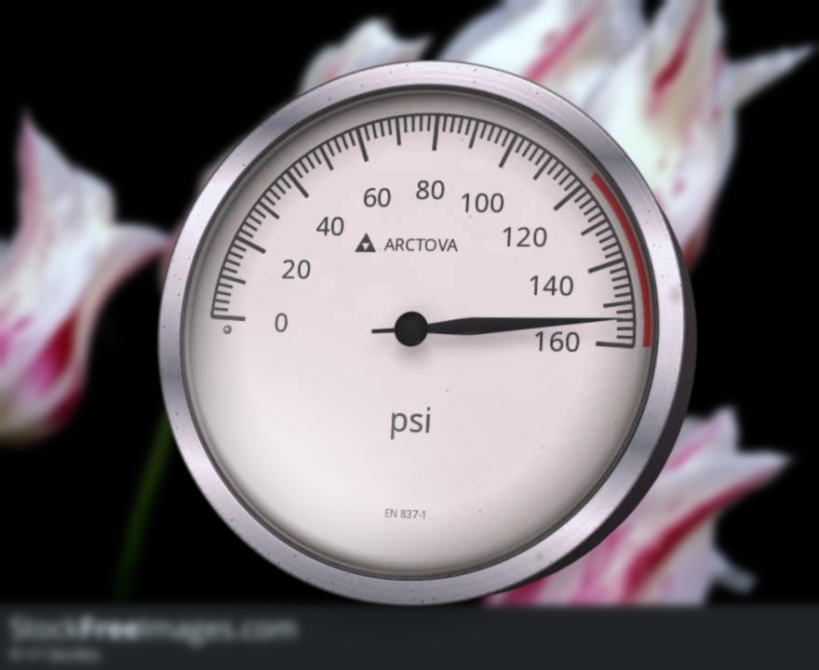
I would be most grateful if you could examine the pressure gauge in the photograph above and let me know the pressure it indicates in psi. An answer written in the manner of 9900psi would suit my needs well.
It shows 154psi
